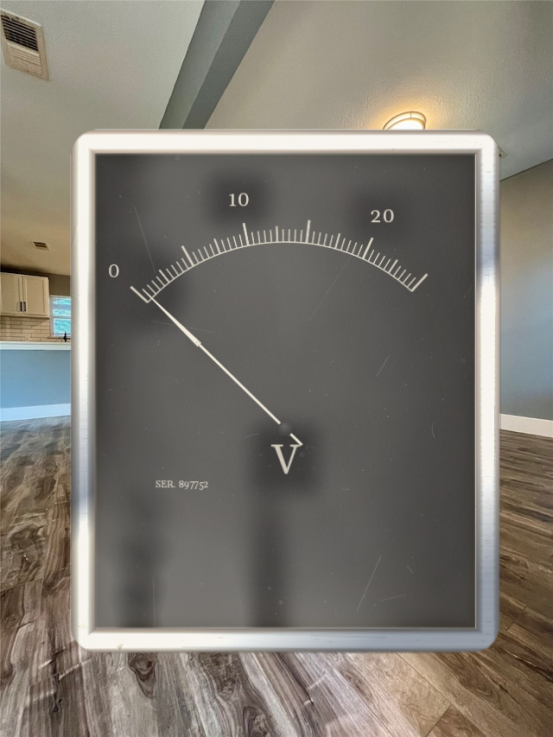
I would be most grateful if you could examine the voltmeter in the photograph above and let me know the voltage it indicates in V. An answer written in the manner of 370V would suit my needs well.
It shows 0.5V
